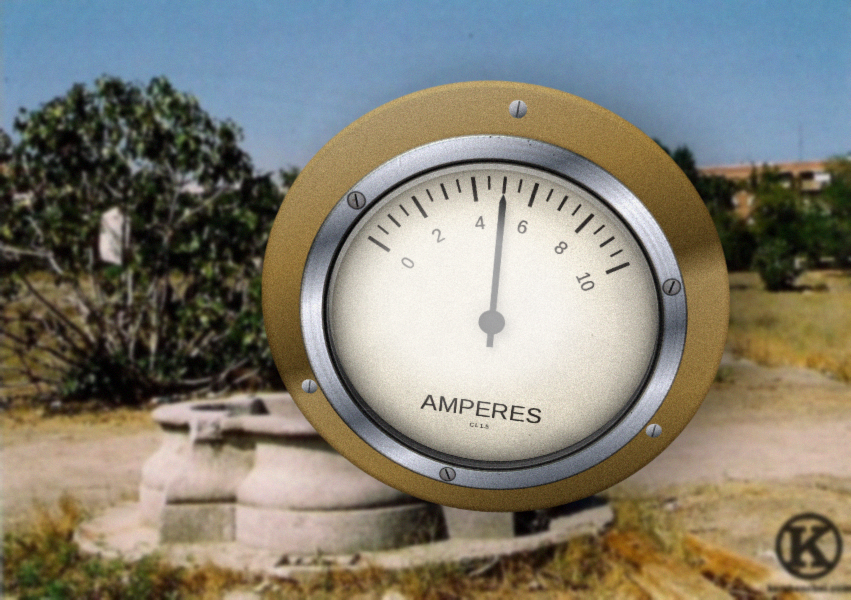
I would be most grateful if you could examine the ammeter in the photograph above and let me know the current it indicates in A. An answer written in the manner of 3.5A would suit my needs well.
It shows 5A
